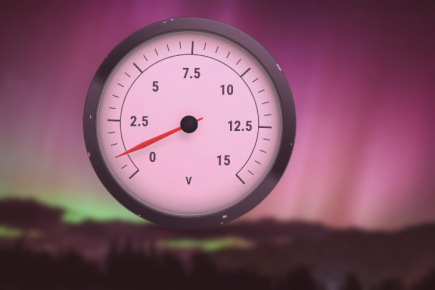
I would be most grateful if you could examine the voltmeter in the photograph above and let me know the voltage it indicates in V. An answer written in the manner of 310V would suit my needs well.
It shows 1V
